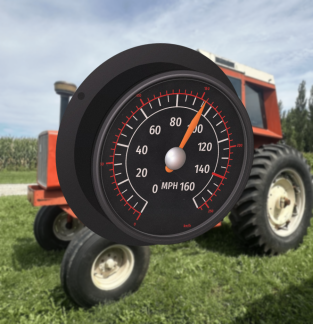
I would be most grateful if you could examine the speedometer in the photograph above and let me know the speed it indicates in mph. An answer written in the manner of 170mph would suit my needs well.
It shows 95mph
